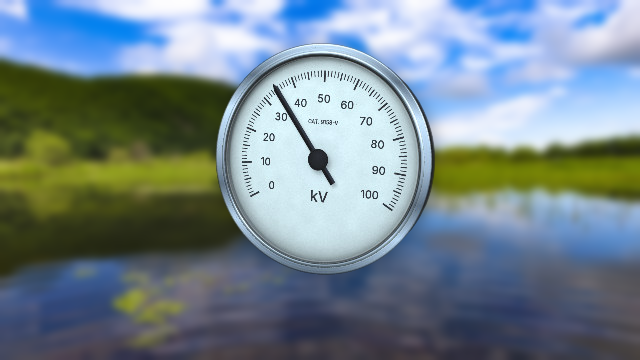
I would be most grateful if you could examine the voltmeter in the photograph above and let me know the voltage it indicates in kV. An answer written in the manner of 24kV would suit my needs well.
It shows 35kV
